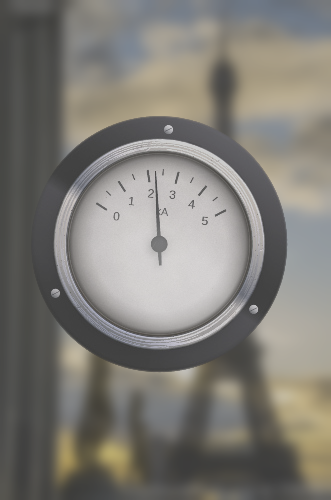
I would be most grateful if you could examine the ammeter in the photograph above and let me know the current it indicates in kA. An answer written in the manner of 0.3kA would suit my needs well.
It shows 2.25kA
